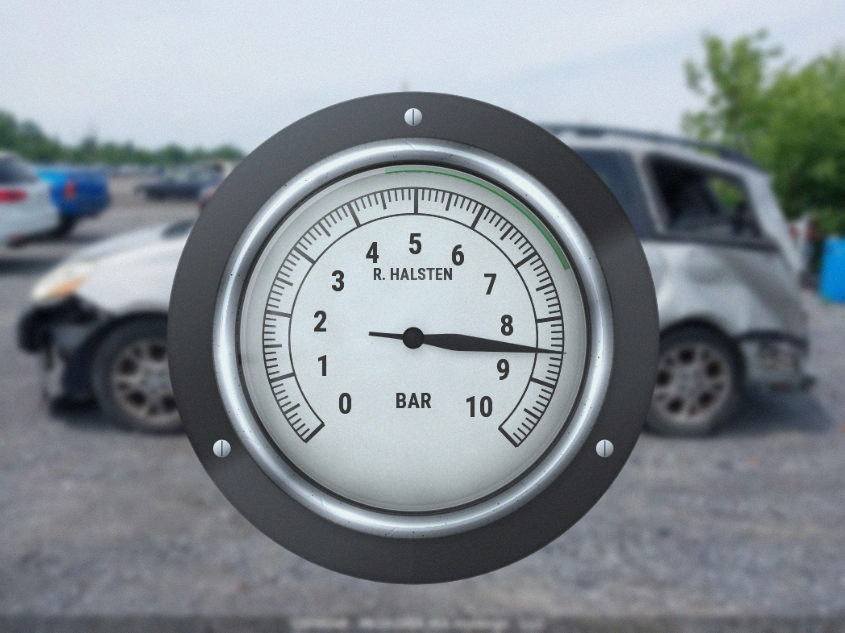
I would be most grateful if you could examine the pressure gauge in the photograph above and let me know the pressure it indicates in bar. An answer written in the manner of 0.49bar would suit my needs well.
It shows 8.5bar
